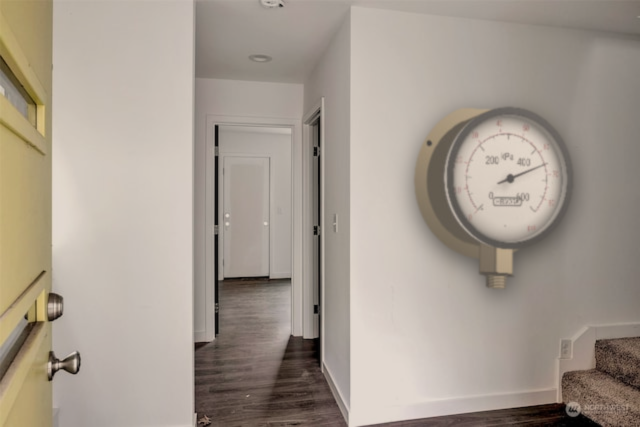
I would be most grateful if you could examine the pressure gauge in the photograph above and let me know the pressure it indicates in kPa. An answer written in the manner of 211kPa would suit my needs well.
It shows 450kPa
